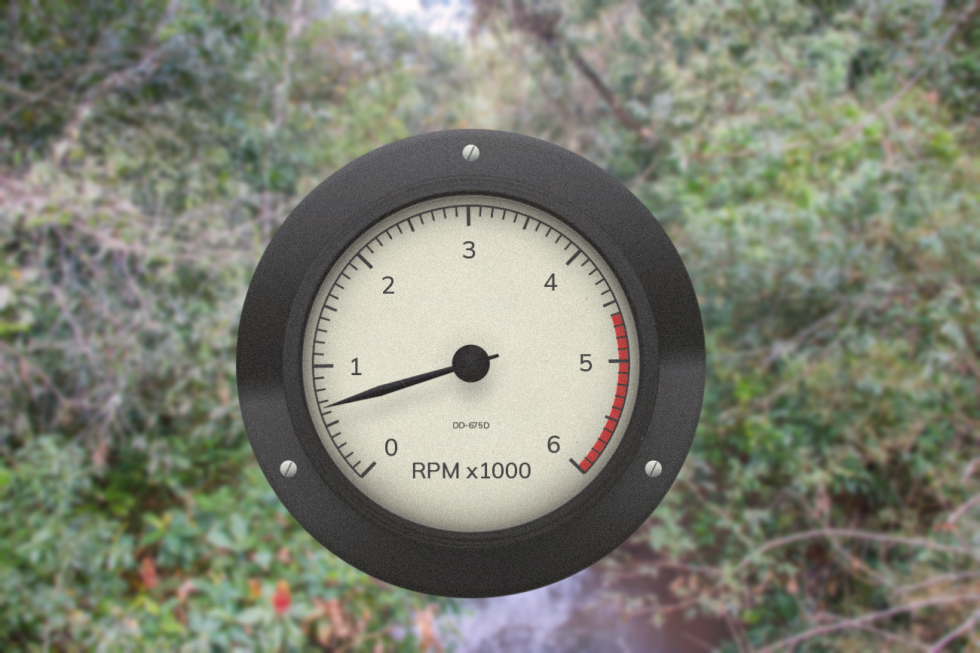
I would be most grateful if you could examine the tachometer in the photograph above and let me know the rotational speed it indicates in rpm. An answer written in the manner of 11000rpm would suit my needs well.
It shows 650rpm
